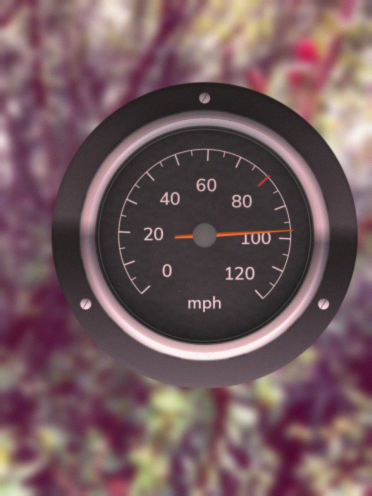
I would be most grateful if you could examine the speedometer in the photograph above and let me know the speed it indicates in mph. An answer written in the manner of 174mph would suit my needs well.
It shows 97.5mph
